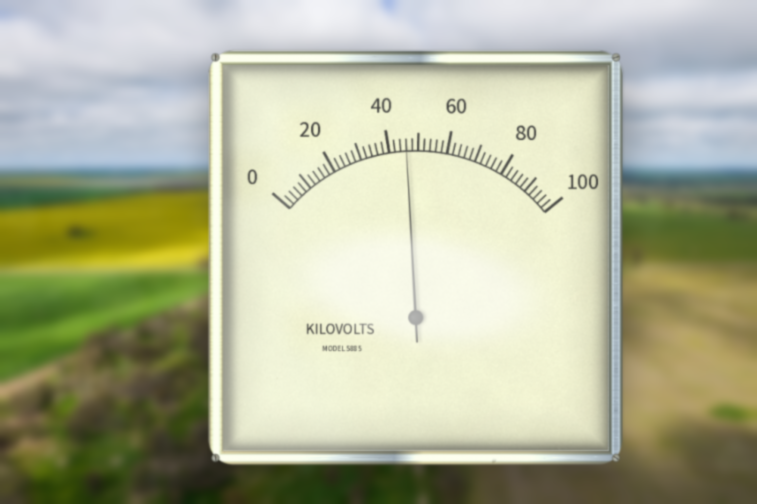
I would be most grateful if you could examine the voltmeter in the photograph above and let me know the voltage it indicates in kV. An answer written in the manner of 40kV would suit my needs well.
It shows 46kV
